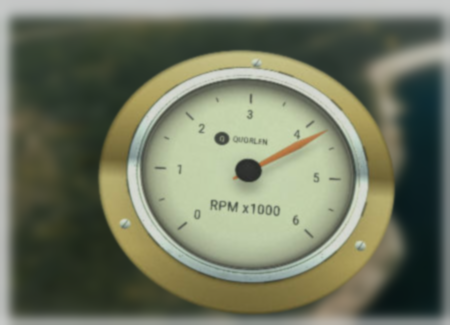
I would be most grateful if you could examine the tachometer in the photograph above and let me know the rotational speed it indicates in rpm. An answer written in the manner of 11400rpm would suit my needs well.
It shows 4250rpm
